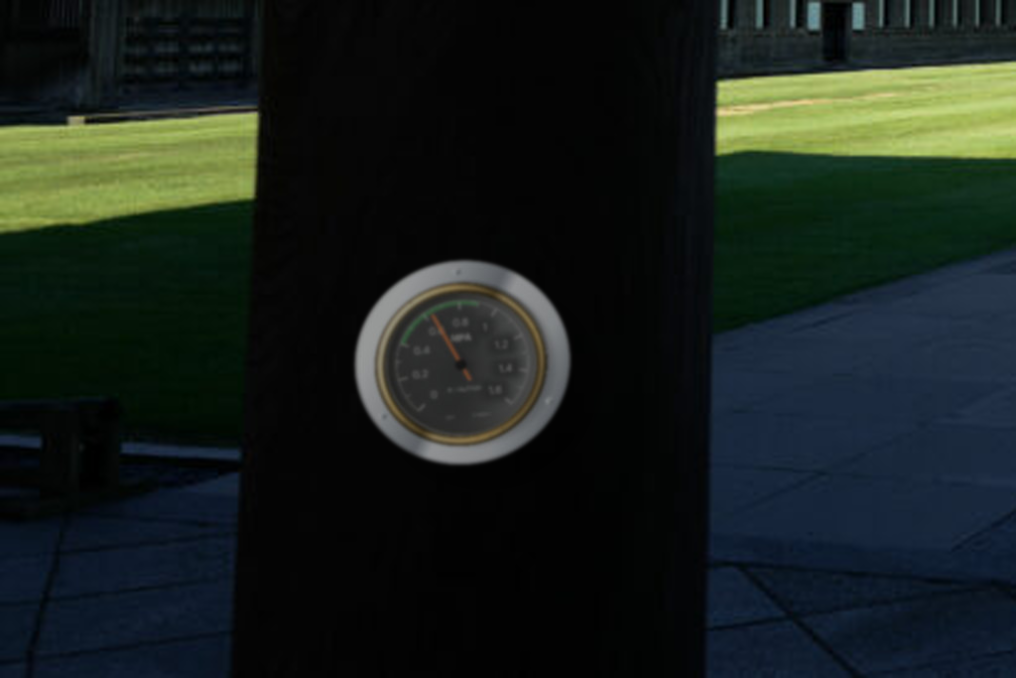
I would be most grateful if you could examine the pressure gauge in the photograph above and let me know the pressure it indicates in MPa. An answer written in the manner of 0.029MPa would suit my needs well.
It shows 0.65MPa
